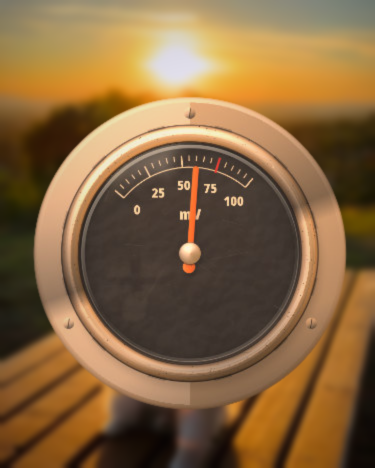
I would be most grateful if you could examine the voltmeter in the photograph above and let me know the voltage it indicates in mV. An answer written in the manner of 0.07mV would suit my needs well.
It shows 60mV
